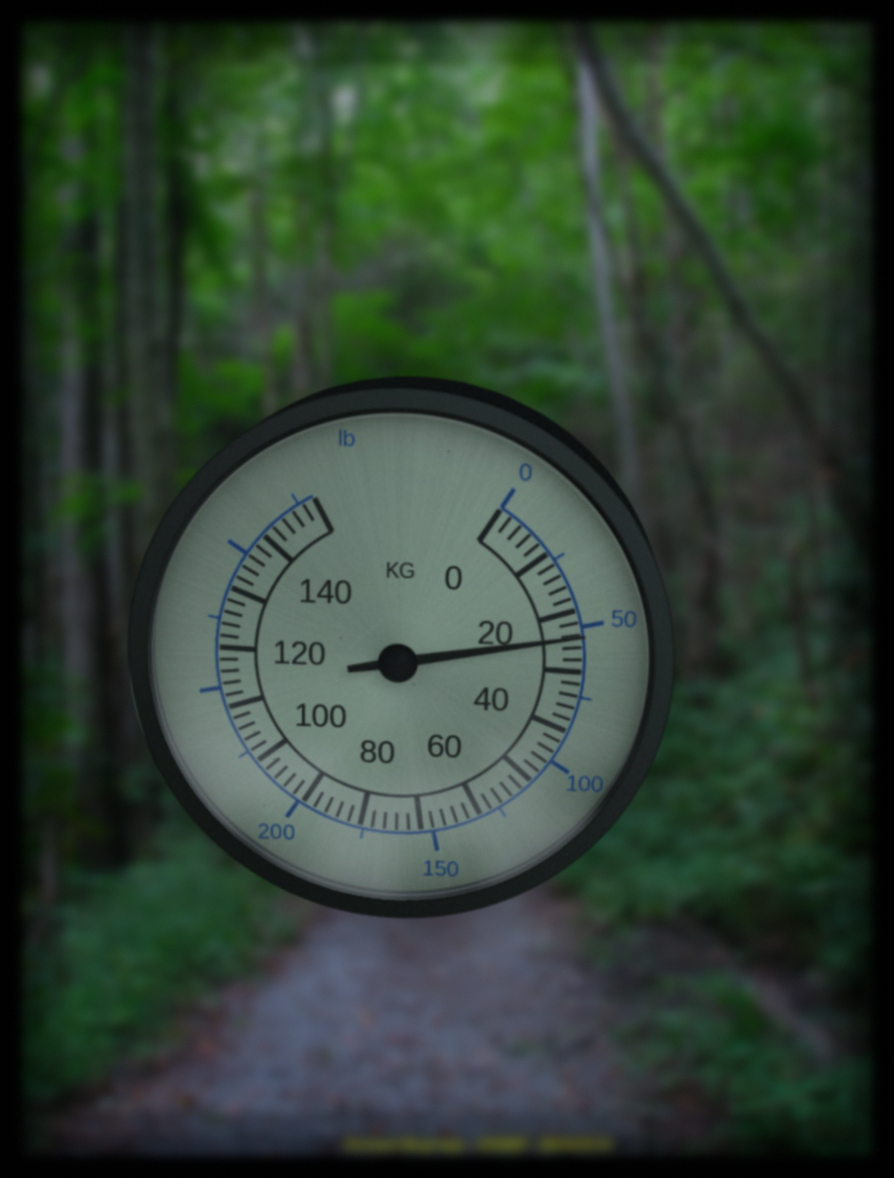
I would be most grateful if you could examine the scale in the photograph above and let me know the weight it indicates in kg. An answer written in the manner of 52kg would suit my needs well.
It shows 24kg
